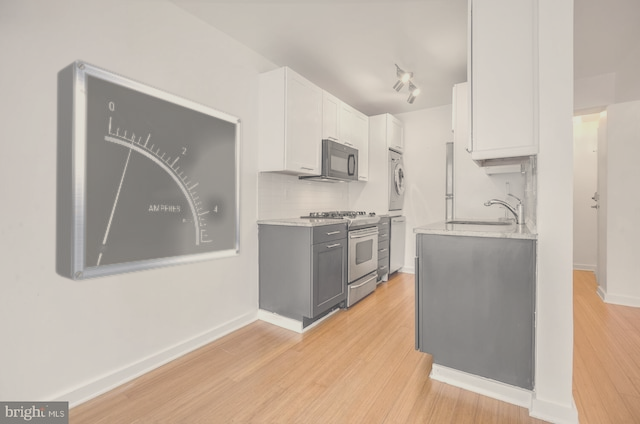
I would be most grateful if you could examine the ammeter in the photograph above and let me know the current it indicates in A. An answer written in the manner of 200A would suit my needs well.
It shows 0.6A
